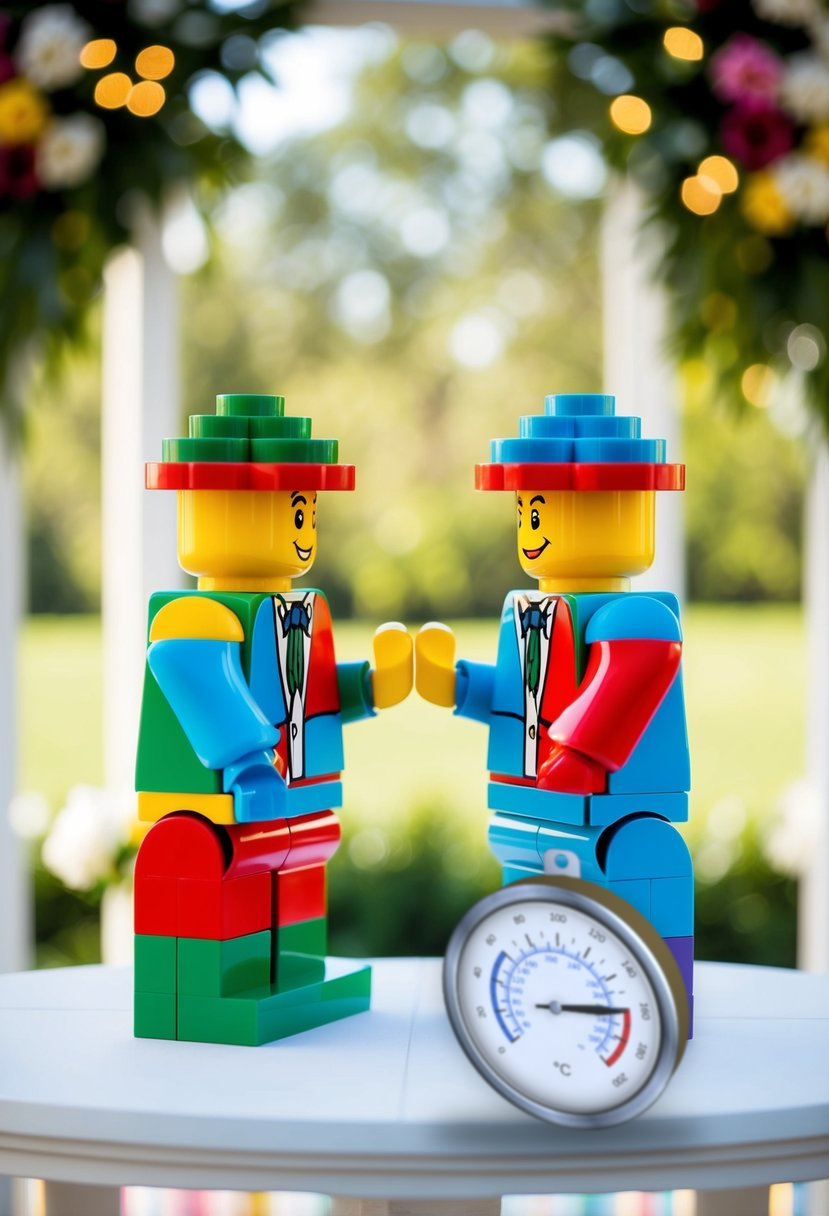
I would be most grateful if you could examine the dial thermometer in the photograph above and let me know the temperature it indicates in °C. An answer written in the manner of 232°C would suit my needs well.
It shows 160°C
